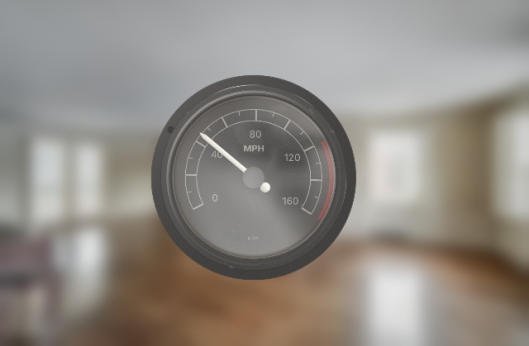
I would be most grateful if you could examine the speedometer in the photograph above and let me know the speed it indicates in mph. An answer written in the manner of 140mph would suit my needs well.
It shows 45mph
